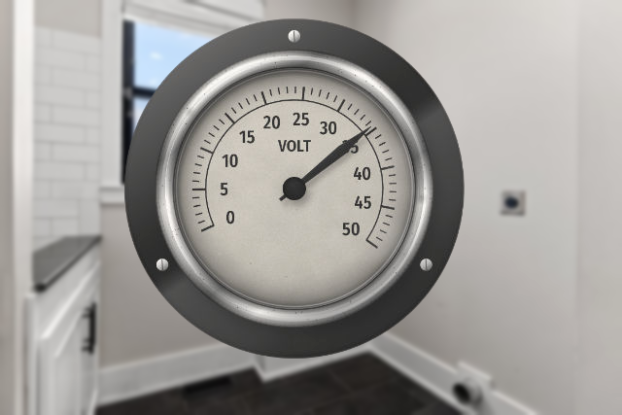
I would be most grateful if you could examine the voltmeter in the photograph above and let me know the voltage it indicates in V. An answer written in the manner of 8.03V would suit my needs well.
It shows 34.5V
